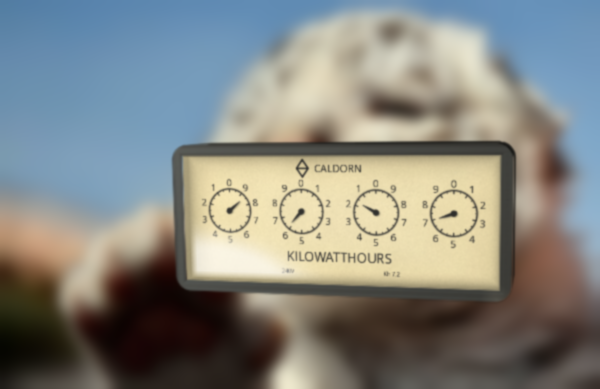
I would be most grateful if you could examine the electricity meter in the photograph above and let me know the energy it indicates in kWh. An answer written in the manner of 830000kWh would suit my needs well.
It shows 8617kWh
